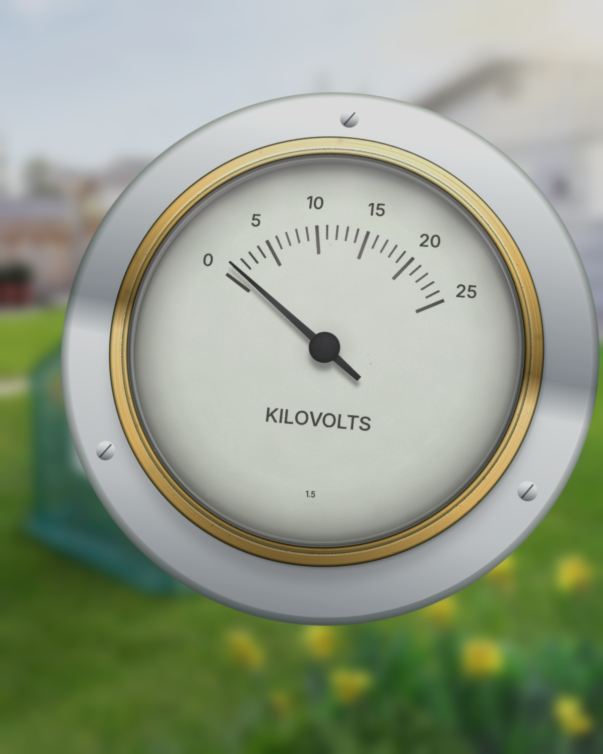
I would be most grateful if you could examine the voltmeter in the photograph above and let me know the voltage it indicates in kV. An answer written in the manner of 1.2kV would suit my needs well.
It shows 1kV
